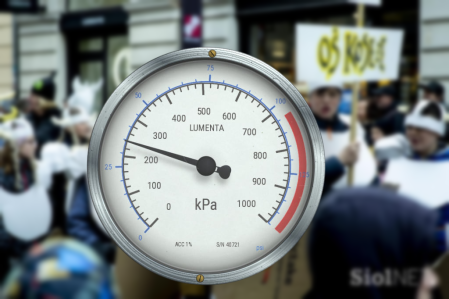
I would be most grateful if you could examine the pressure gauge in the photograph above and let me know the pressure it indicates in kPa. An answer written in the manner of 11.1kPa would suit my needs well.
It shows 240kPa
